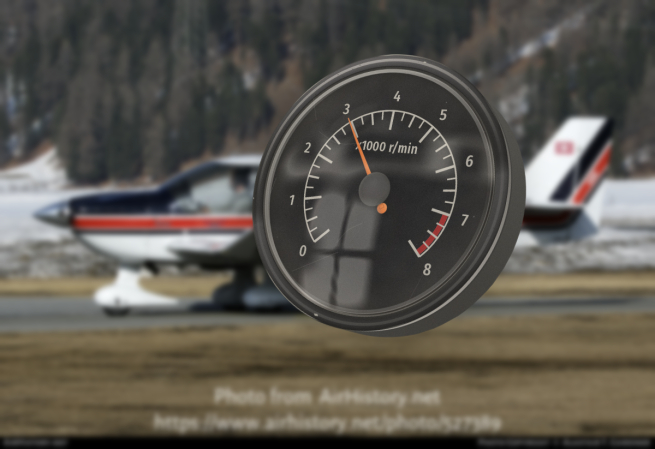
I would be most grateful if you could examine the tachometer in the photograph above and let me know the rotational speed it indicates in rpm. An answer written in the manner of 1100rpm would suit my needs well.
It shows 3000rpm
